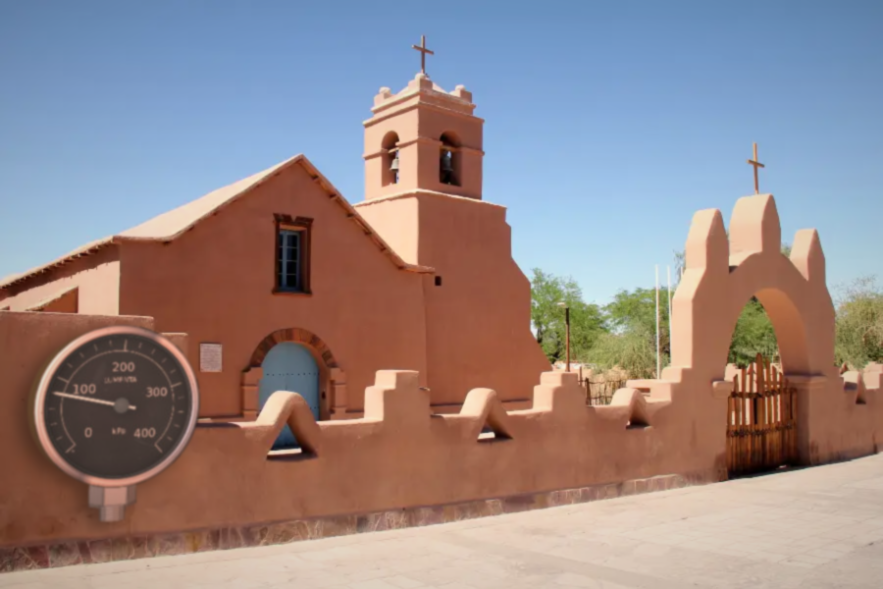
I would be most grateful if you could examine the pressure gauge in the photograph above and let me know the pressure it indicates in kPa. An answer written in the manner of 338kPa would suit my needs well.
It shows 80kPa
